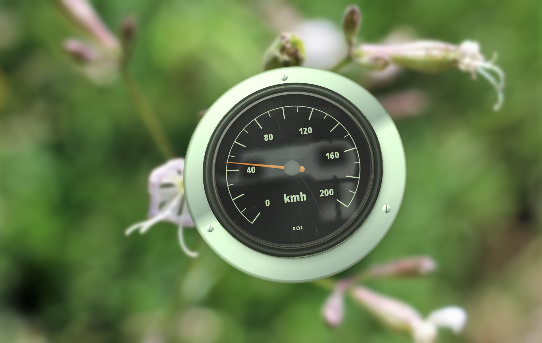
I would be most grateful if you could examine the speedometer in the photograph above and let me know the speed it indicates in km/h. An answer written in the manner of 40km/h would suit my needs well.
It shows 45km/h
